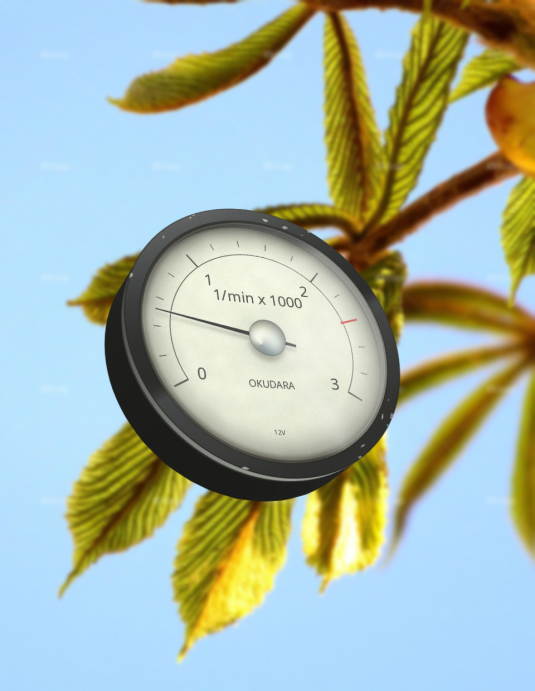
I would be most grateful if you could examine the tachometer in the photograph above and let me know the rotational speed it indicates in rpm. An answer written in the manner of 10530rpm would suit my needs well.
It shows 500rpm
